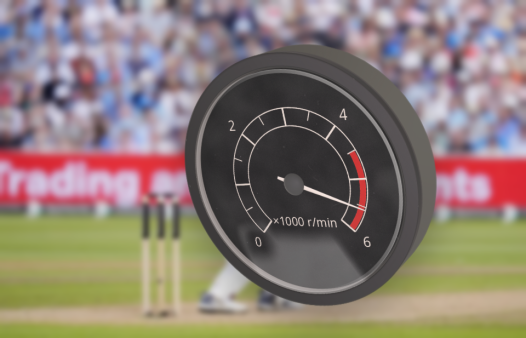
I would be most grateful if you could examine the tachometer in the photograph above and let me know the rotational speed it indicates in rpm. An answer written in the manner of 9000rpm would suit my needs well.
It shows 5500rpm
